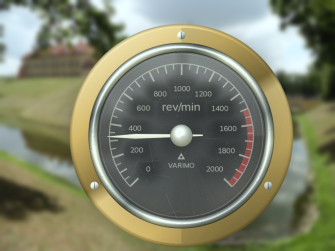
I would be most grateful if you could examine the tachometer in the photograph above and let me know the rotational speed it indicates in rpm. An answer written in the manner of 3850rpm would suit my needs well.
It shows 325rpm
